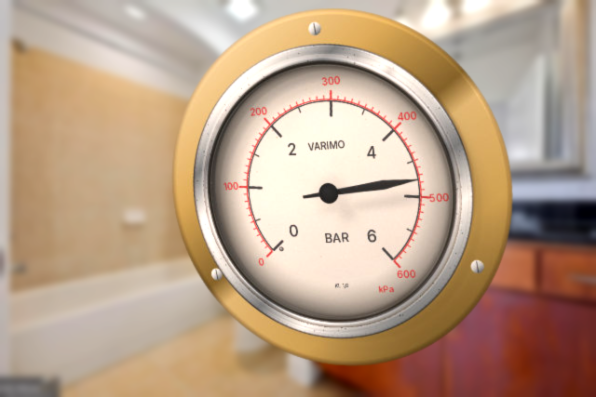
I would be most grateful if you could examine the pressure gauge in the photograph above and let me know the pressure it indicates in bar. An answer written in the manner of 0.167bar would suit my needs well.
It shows 4.75bar
